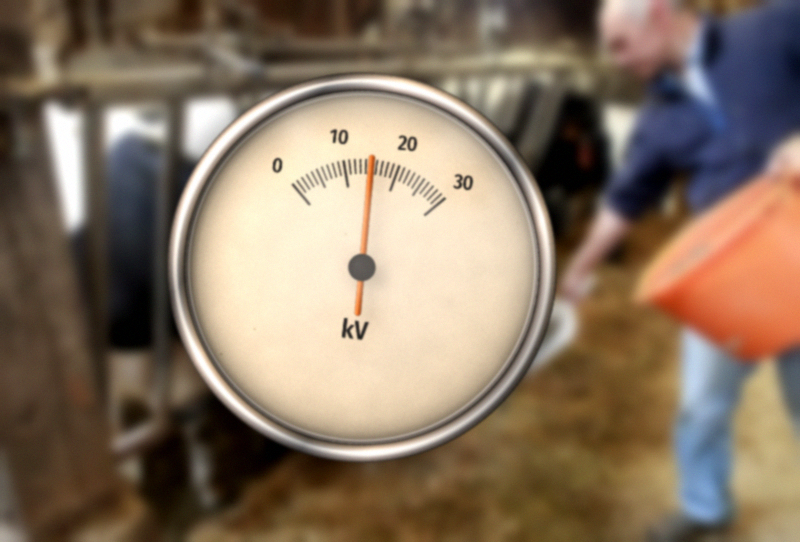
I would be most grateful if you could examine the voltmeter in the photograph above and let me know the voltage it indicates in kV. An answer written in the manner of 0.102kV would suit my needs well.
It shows 15kV
